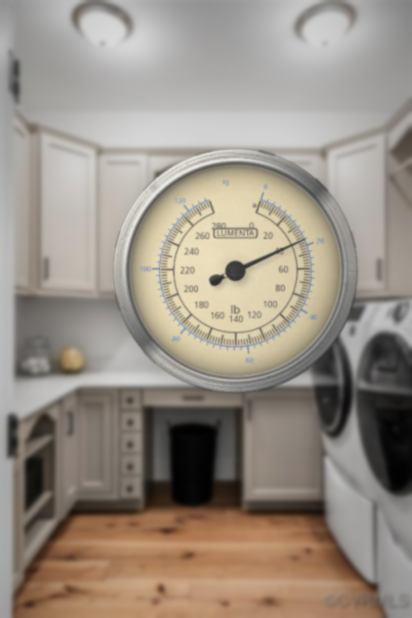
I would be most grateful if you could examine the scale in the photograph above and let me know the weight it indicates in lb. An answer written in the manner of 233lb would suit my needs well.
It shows 40lb
